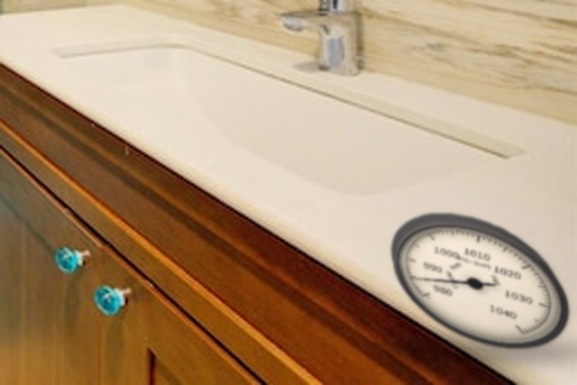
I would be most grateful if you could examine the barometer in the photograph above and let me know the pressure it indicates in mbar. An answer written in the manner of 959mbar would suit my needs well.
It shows 985mbar
